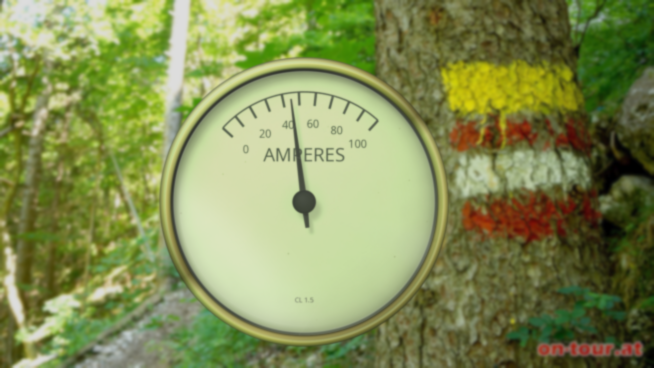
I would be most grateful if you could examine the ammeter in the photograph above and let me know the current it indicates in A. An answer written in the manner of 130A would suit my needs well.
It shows 45A
